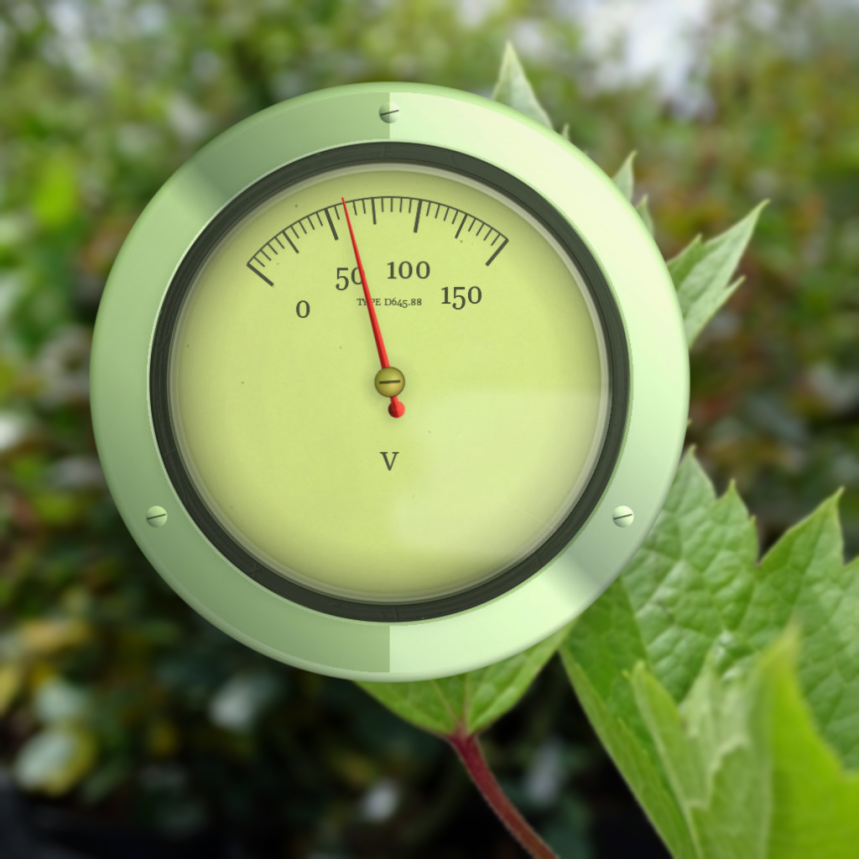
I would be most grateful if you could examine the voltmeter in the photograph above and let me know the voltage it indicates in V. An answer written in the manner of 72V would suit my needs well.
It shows 60V
